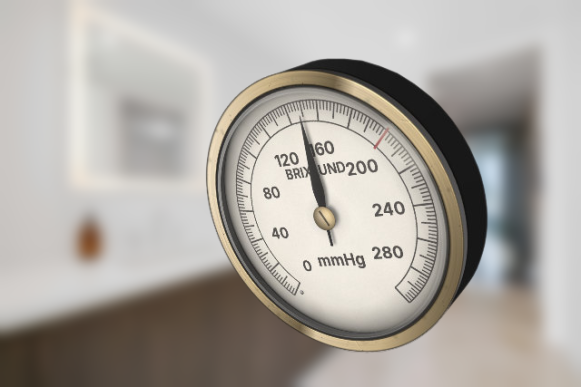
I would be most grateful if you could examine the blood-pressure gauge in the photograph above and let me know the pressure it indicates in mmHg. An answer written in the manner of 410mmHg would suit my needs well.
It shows 150mmHg
